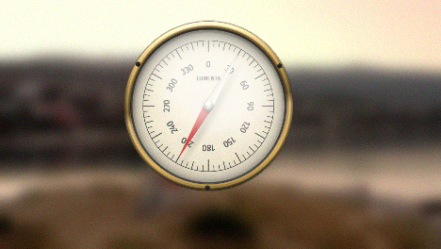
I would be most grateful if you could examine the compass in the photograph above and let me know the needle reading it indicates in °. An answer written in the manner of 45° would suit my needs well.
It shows 210°
